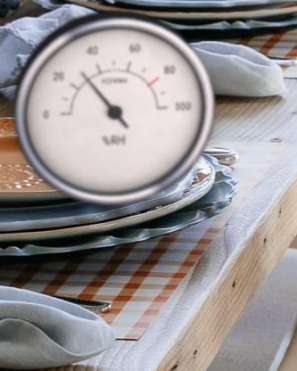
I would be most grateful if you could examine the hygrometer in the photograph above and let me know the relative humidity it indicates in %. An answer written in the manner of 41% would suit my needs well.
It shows 30%
